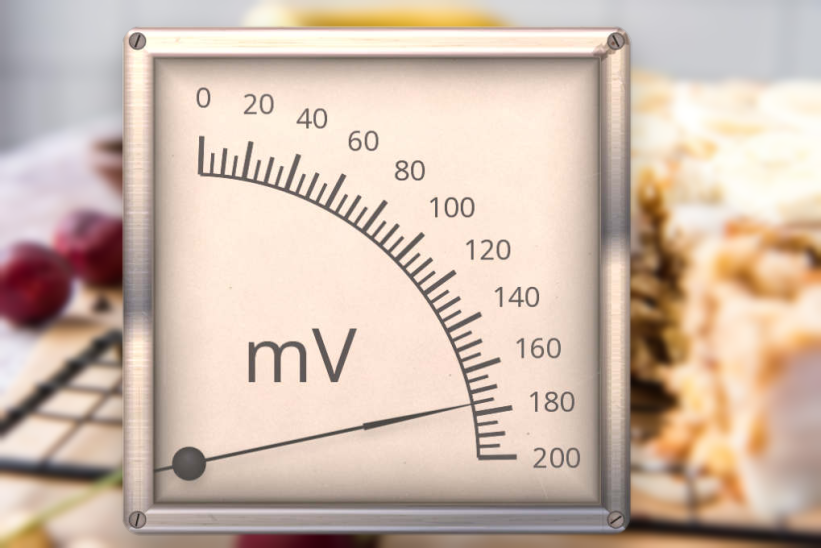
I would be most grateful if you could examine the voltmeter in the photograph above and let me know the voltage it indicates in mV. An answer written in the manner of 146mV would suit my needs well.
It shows 175mV
